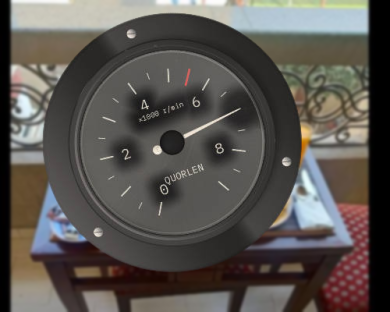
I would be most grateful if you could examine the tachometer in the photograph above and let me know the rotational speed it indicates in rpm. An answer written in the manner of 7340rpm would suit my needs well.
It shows 7000rpm
